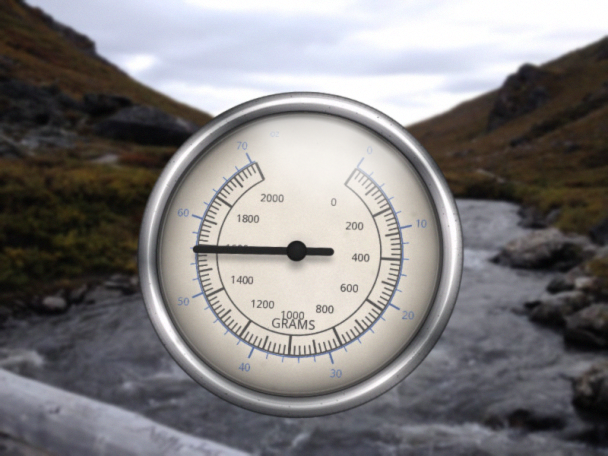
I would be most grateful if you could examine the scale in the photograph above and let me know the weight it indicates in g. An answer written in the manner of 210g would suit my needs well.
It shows 1580g
